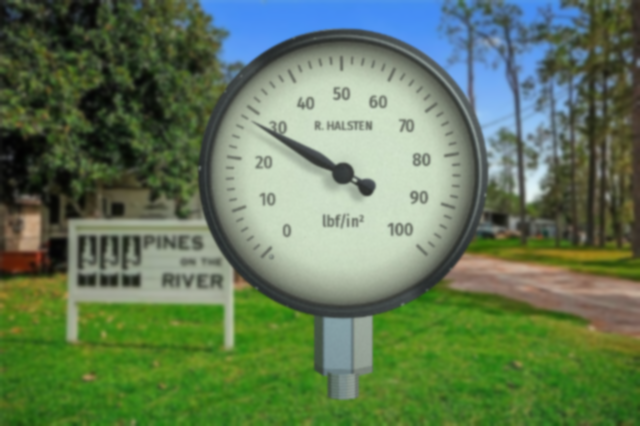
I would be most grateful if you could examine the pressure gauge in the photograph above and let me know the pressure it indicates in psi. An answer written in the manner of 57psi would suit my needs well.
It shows 28psi
